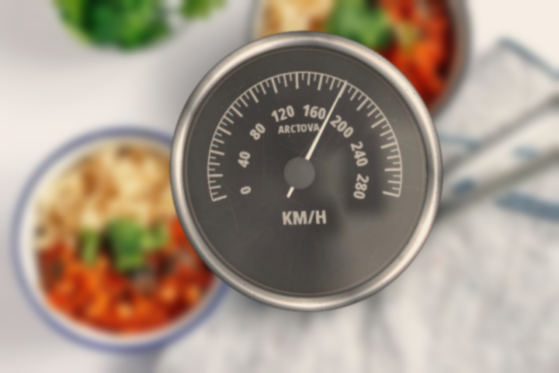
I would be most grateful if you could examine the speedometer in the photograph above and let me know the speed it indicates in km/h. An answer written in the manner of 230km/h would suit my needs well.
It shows 180km/h
